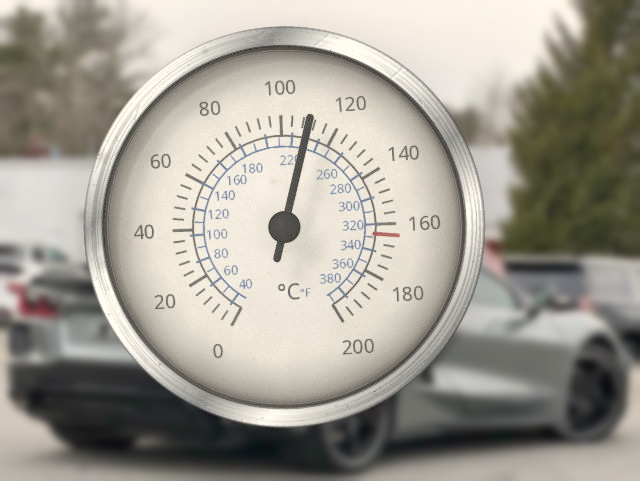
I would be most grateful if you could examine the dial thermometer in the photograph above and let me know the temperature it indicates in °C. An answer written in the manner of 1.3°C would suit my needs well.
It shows 110°C
